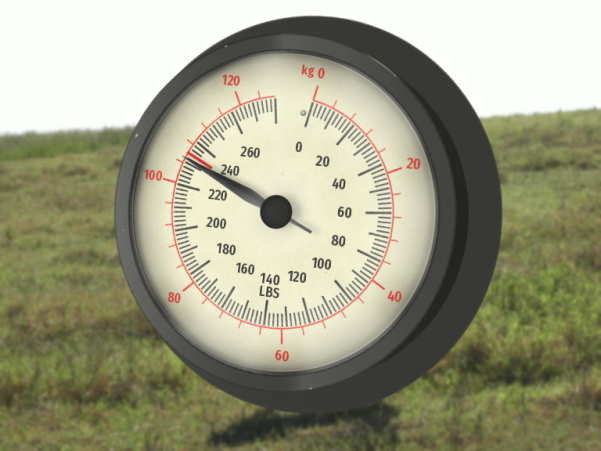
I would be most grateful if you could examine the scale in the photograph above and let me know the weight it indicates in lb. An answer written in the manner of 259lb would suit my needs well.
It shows 232lb
